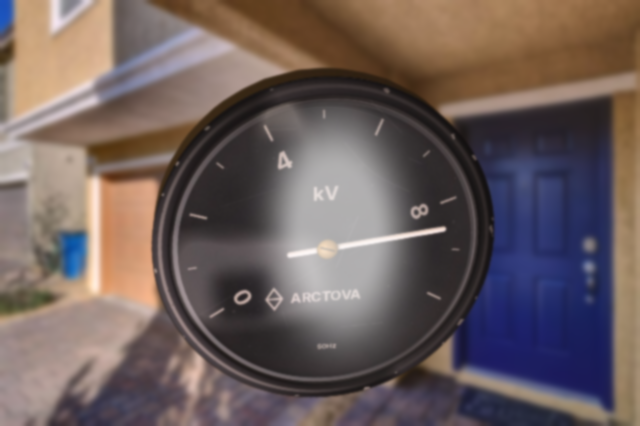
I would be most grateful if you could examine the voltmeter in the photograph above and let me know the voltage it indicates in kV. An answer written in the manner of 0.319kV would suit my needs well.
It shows 8.5kV
